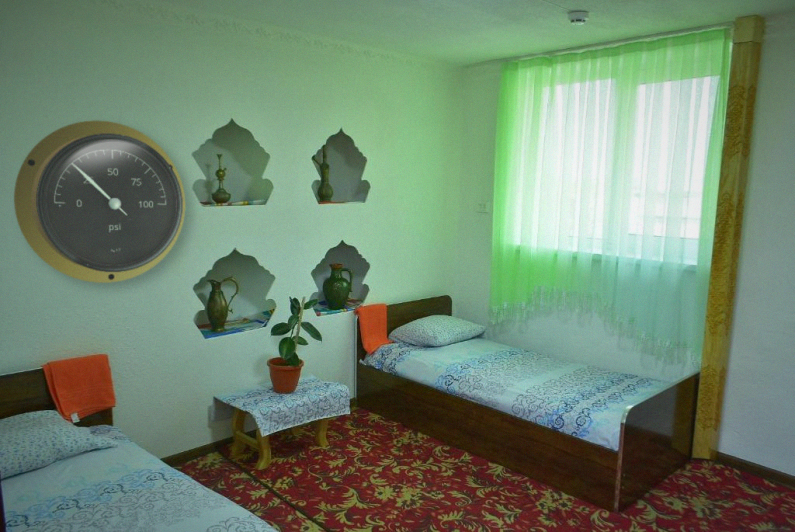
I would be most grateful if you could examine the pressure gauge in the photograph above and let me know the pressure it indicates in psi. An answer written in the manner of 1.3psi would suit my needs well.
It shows 25psi
